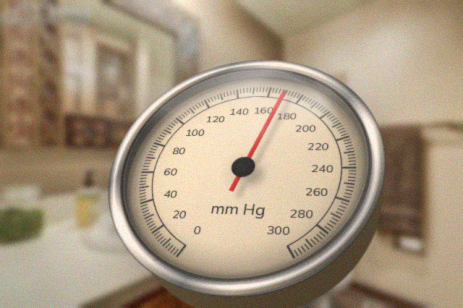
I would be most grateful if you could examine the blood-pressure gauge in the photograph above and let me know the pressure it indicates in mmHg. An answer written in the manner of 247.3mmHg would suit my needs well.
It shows 170mmHg
